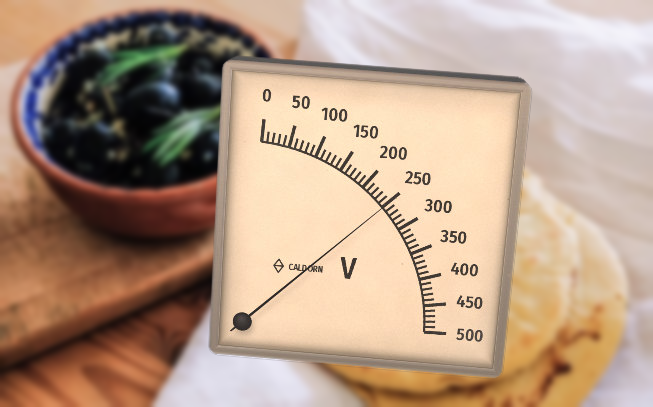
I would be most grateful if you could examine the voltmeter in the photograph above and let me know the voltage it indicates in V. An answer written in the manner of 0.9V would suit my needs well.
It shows 250V
